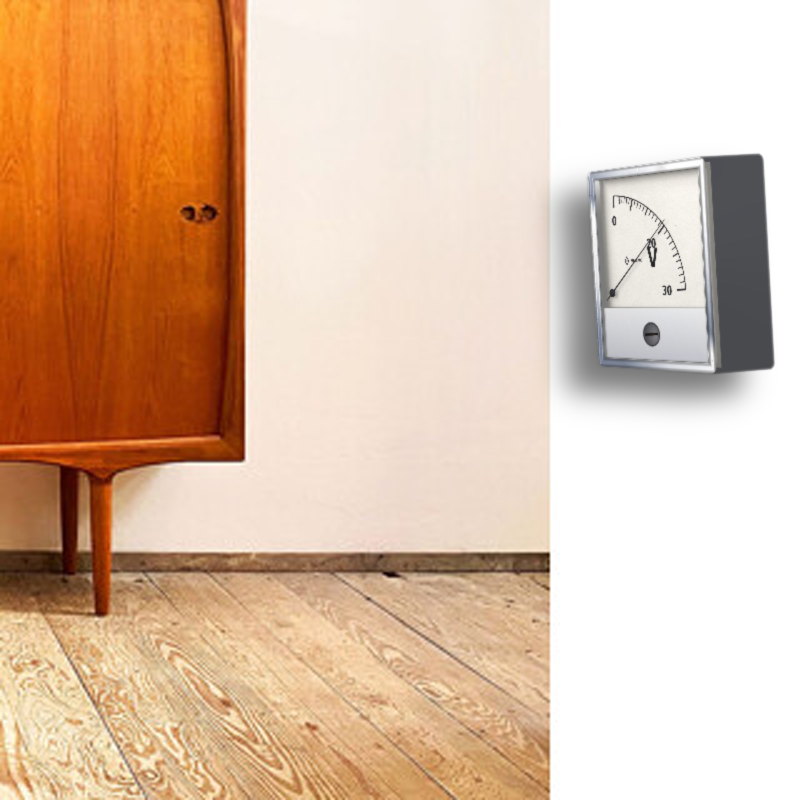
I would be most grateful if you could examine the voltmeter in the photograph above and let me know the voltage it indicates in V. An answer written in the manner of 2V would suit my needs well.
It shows 20V
